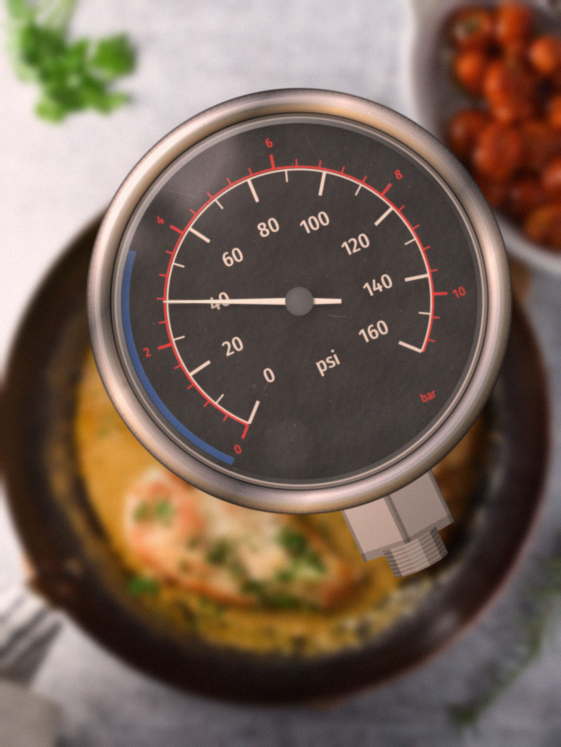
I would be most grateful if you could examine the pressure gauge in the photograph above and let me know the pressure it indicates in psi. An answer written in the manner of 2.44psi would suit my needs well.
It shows 40psi
